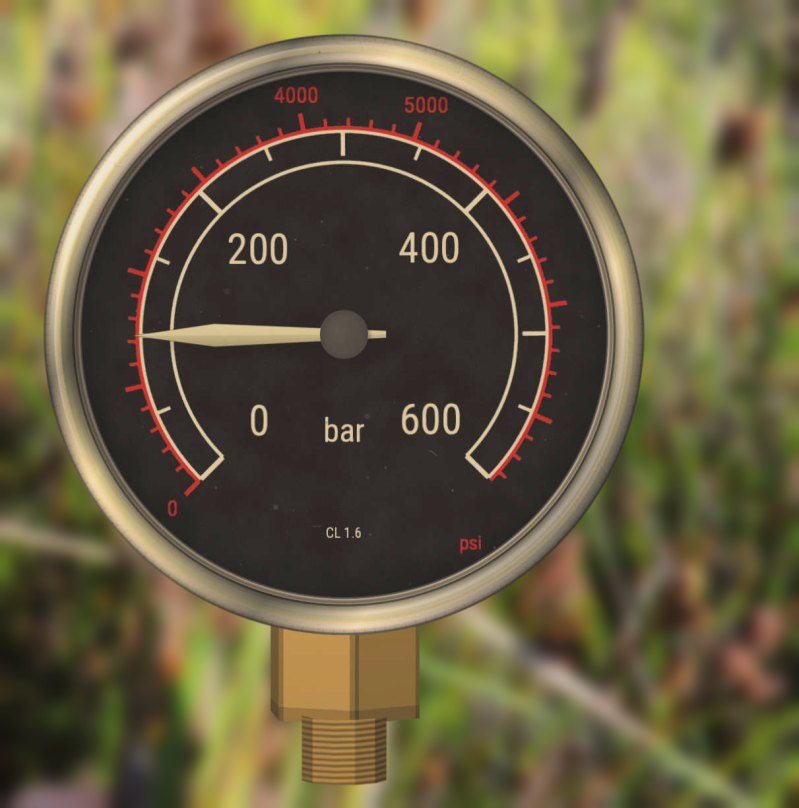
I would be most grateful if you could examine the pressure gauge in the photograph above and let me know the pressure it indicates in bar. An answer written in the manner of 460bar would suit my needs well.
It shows 100bar
